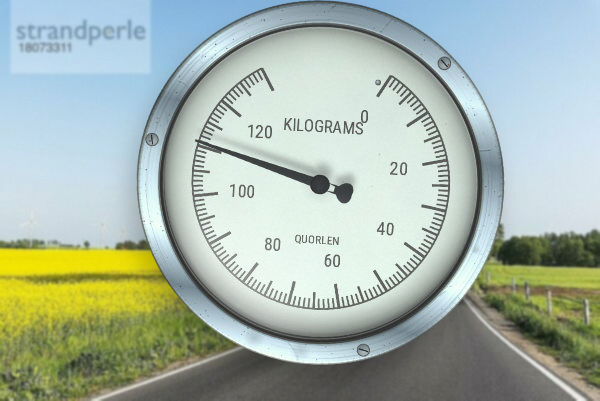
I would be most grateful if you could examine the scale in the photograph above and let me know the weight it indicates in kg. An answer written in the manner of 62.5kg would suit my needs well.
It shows 111kg
